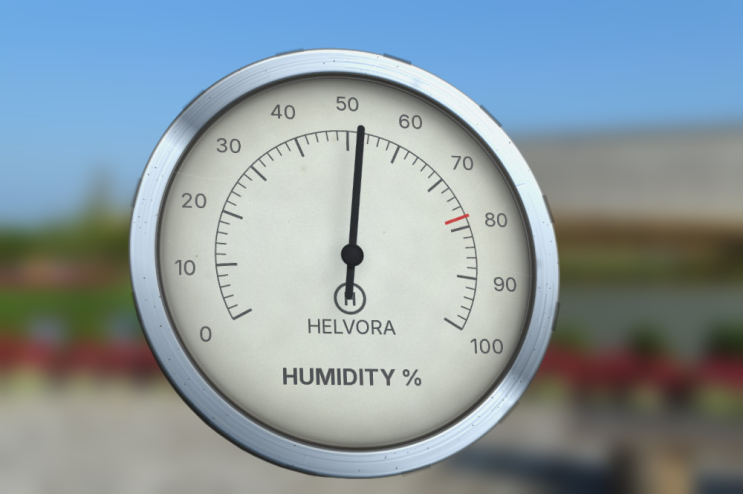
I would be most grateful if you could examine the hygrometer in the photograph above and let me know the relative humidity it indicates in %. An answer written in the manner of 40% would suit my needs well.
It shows 52%
